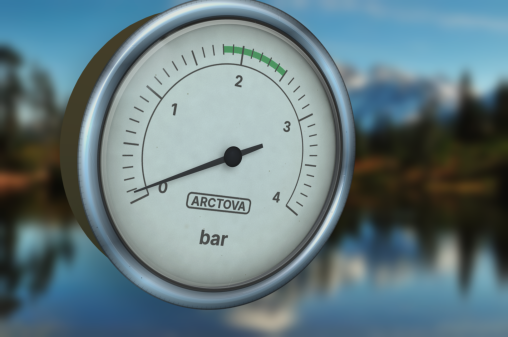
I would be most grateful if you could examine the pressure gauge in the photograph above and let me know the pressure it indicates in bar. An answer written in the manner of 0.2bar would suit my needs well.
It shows 0.1bar
